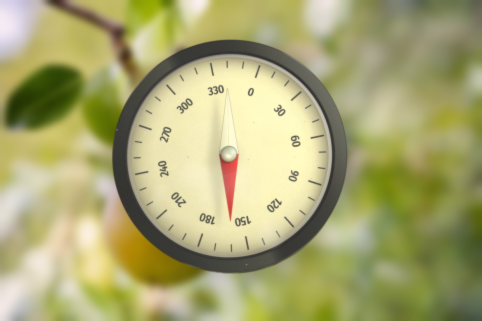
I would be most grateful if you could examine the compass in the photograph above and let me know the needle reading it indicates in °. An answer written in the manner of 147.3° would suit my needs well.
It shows 160°
